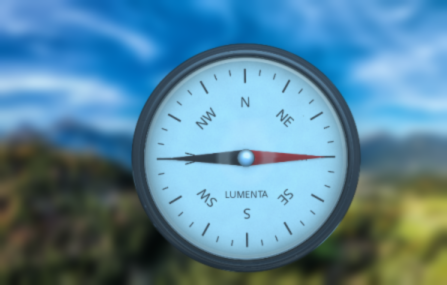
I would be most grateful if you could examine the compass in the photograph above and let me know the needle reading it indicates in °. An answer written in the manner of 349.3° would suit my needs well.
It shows 90°
